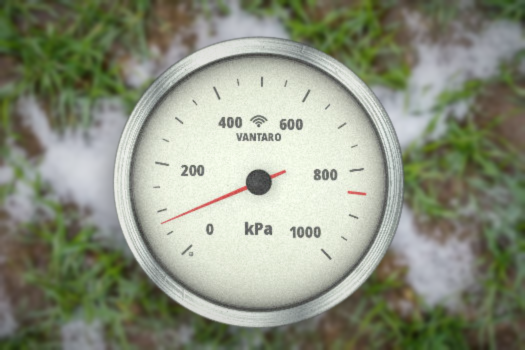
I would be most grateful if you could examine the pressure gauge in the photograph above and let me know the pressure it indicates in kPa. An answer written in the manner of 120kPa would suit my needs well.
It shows 75kPa
